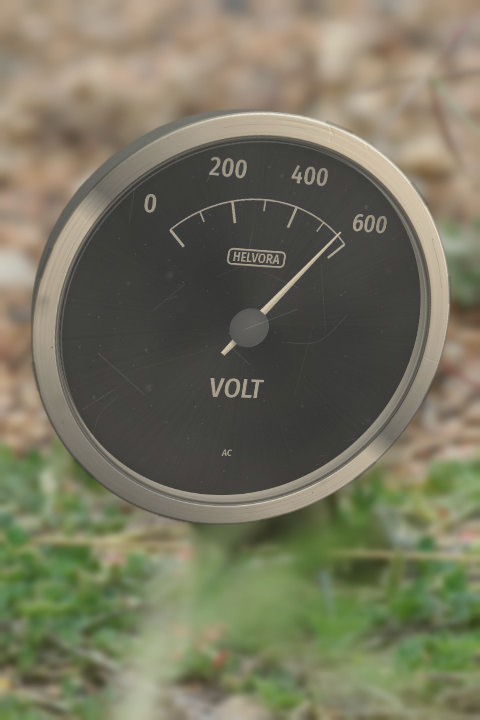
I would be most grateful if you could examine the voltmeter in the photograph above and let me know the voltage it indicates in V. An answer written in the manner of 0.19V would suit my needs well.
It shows 550V
